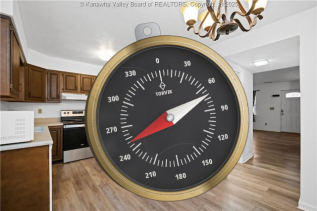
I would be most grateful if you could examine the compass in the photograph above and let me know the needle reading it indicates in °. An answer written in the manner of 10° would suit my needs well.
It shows 250°
